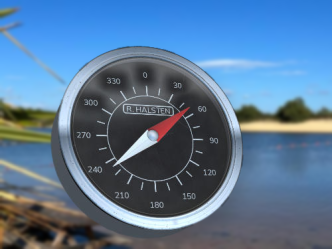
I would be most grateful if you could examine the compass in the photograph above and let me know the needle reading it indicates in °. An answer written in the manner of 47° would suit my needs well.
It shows 52.5°
